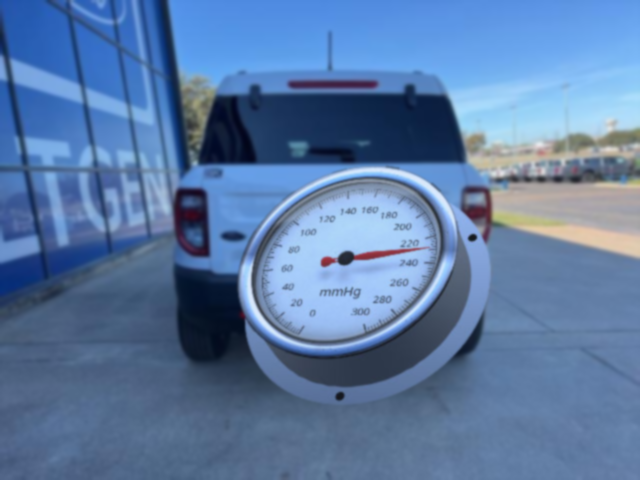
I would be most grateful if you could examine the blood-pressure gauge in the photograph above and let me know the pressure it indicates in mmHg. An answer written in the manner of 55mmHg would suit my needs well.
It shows 230mmHg
